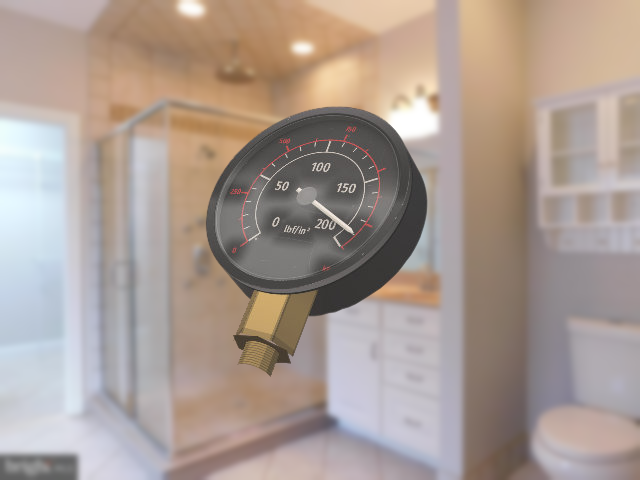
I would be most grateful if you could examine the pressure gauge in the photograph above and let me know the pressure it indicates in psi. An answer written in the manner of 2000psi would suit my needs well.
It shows 190psi
